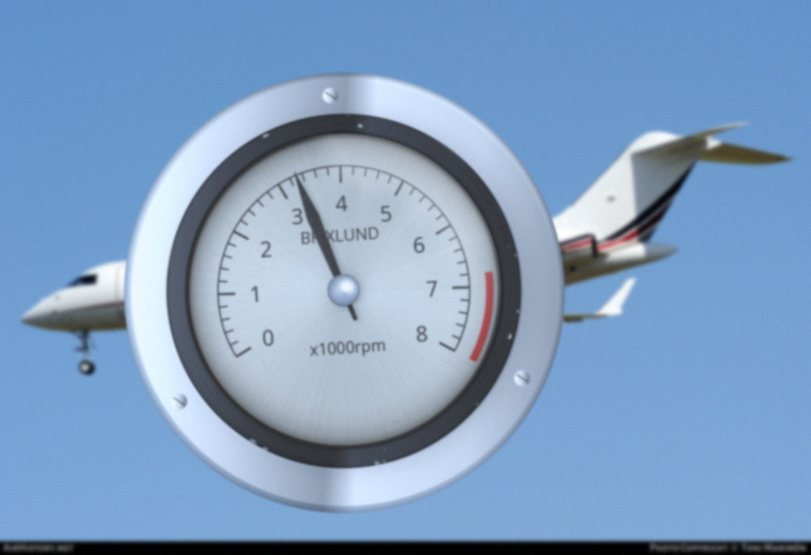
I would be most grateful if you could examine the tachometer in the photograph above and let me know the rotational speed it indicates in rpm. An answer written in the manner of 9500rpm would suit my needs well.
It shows 3300rpm
